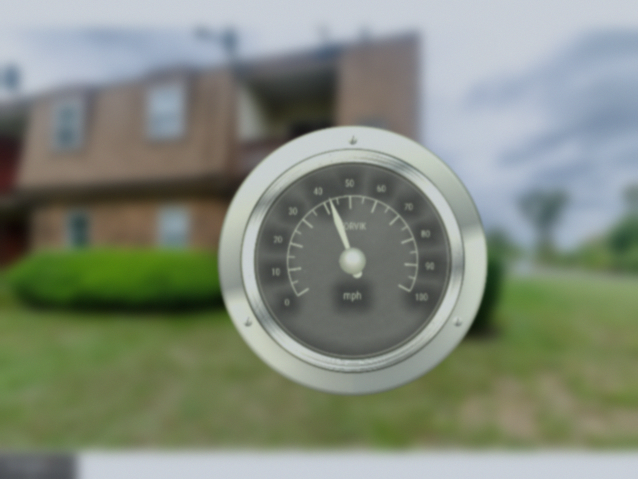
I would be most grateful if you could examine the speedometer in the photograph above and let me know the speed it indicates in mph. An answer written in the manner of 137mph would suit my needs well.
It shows 42.5mph
